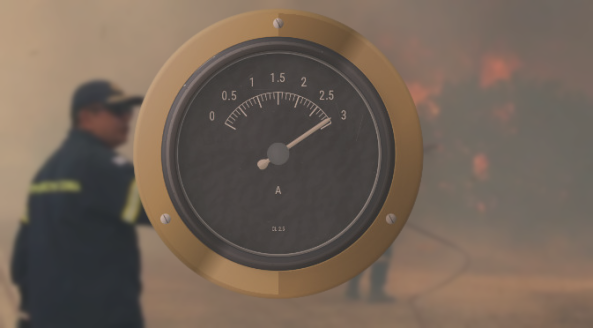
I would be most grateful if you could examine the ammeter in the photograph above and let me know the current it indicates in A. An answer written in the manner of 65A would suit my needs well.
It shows 2.9A
